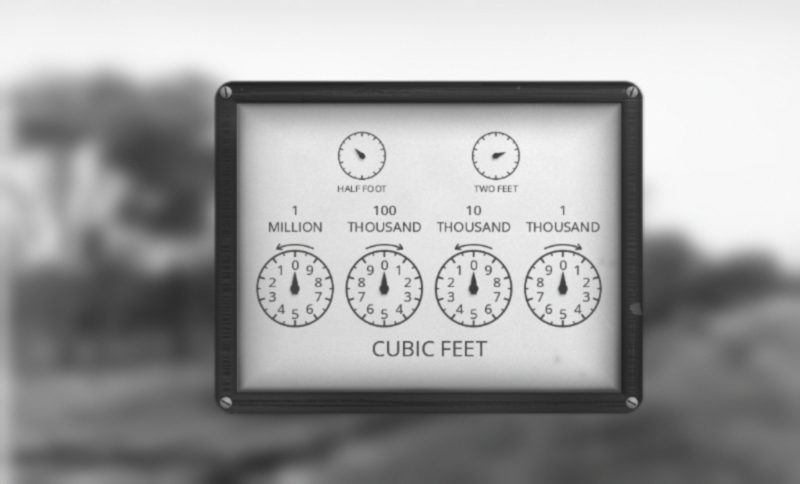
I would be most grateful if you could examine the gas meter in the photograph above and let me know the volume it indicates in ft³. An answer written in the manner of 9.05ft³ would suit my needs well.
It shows 0ft³
